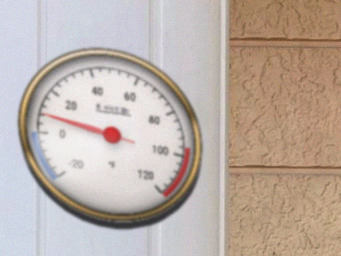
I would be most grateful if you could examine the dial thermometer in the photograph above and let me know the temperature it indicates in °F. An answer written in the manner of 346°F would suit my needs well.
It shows 8°F
